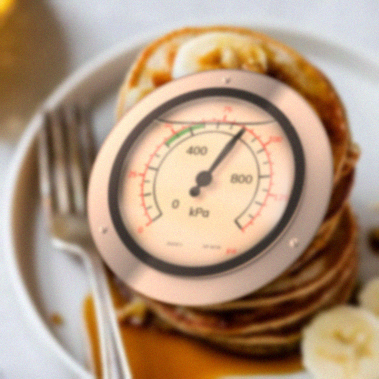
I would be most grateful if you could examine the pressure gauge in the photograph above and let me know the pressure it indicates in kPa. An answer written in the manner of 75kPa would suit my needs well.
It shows 600kPa
